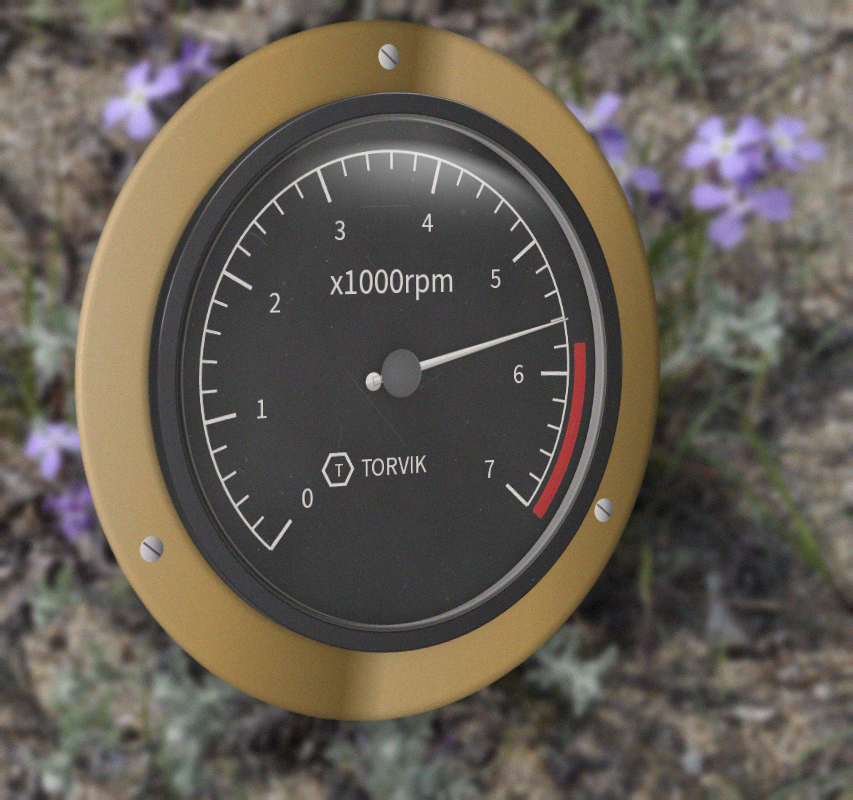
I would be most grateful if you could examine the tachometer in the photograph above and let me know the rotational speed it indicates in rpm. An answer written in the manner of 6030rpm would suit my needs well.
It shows 5600rpm
